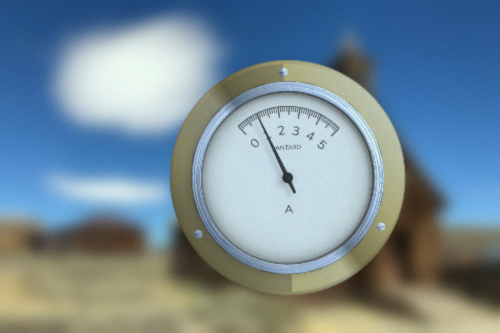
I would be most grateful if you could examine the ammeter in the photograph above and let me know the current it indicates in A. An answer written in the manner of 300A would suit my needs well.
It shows 1A
